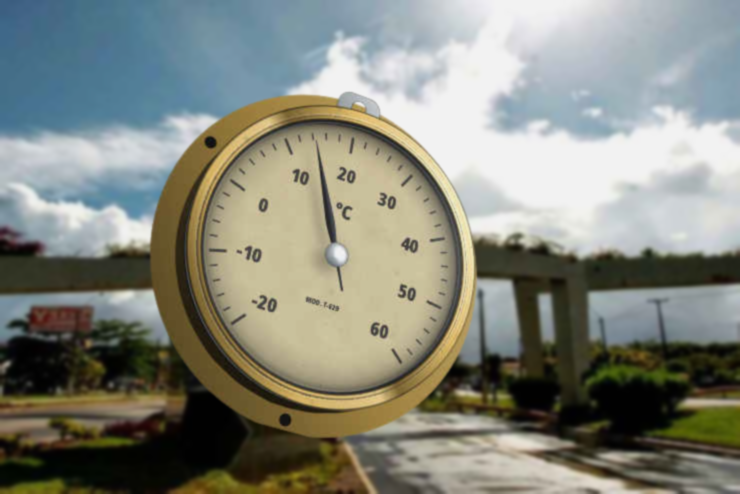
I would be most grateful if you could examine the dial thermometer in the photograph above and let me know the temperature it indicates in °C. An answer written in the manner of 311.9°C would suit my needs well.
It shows 14°C
